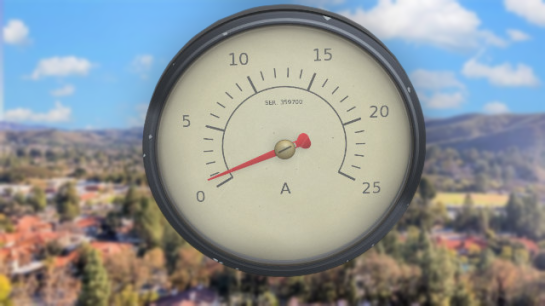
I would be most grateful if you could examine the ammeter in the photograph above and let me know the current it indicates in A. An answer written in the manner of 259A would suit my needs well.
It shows 1A
